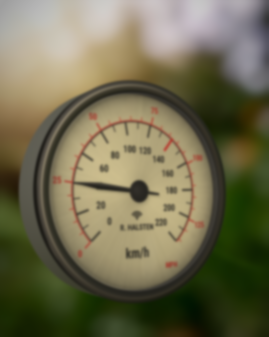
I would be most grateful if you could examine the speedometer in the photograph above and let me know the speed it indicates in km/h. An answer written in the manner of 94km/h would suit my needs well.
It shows 40km/h
